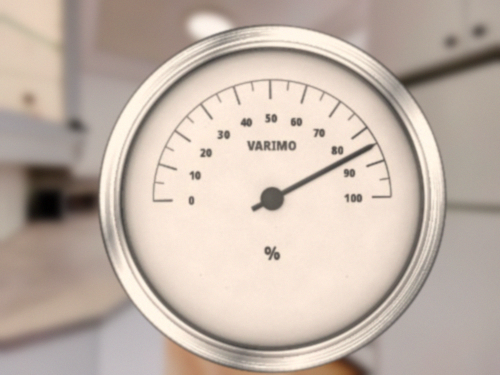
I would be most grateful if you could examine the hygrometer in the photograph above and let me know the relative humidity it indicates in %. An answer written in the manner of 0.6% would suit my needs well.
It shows 85%
